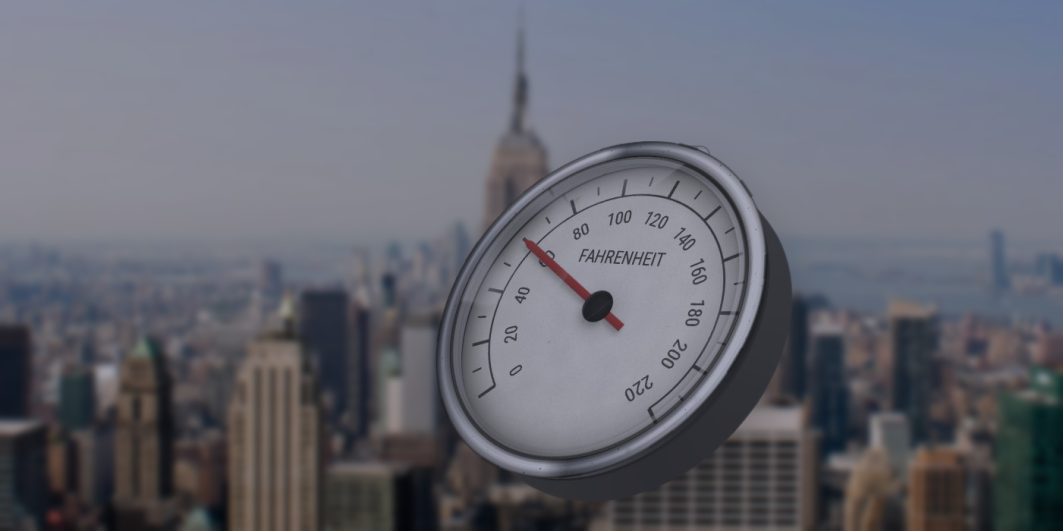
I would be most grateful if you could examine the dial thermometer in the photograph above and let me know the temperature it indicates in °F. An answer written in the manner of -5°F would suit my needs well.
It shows 60°F
